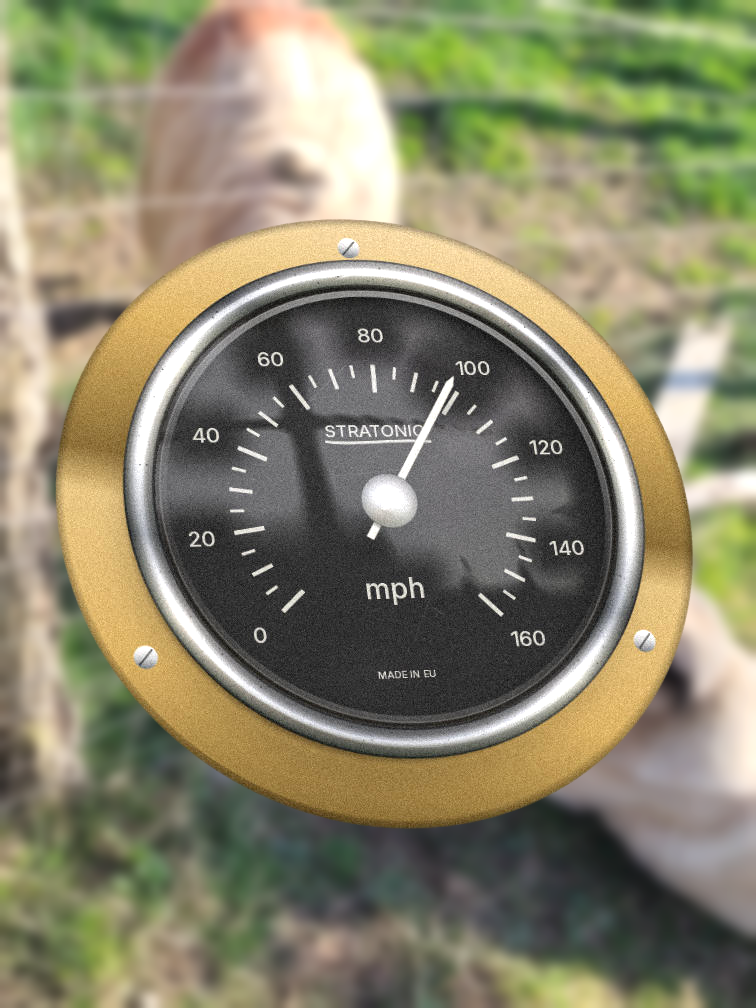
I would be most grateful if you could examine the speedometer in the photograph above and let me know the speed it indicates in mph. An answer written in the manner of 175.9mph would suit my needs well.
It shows 97.5mph
